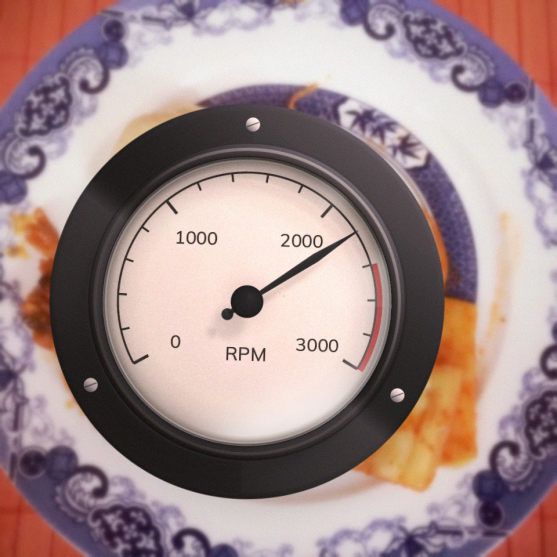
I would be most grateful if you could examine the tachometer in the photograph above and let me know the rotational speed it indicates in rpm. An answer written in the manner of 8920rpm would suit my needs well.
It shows 2200rpm
